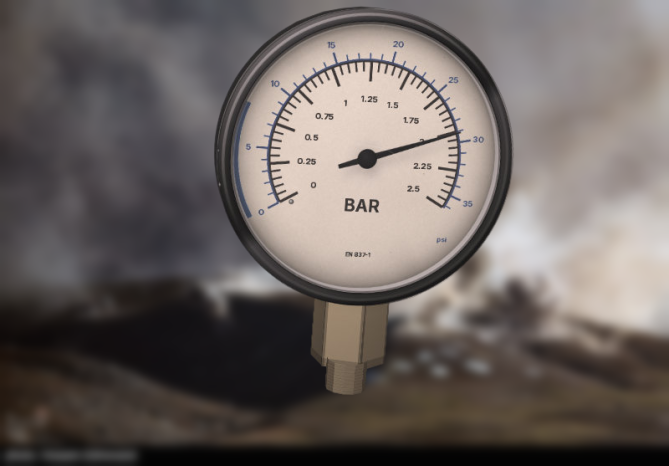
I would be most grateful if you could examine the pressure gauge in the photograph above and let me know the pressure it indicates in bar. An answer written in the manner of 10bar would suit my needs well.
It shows 2bar
